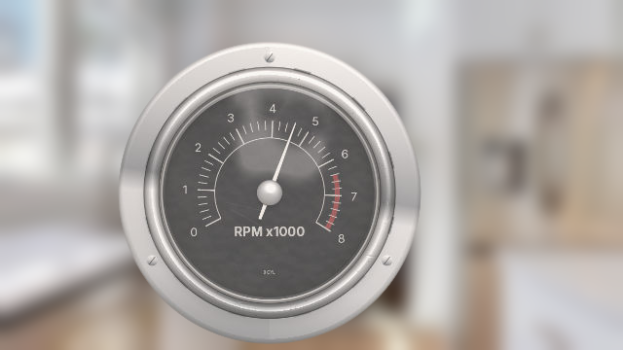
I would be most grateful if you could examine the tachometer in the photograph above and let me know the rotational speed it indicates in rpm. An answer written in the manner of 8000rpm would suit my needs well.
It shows 4600rpm
